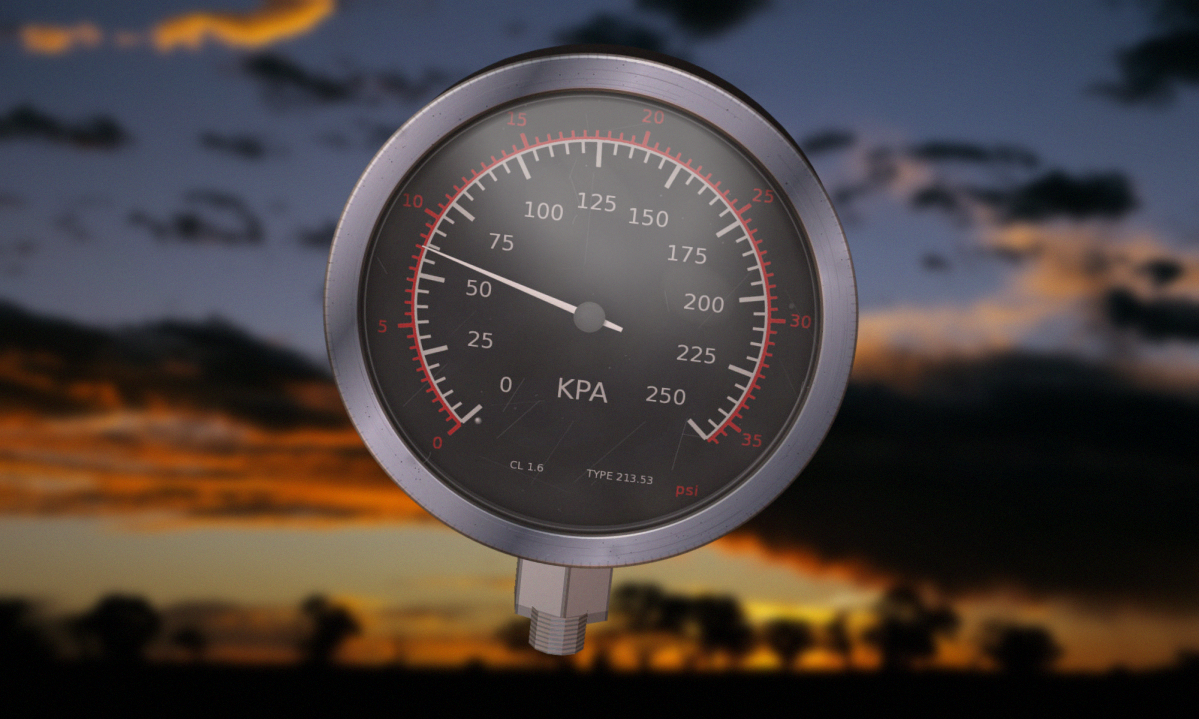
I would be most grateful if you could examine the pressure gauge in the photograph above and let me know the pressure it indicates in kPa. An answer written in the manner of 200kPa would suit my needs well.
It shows 60kPa
